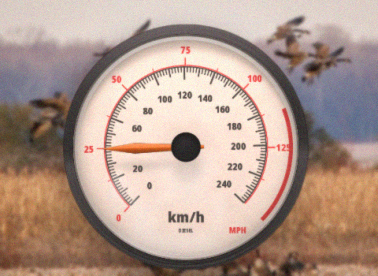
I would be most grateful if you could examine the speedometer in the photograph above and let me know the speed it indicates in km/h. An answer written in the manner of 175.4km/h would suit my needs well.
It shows 40km/h
